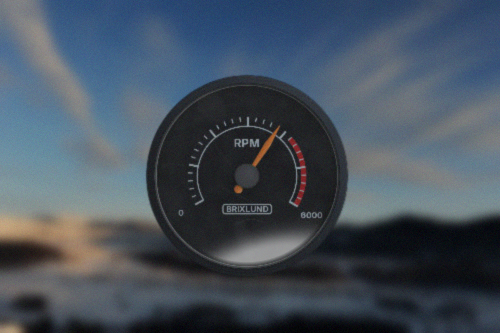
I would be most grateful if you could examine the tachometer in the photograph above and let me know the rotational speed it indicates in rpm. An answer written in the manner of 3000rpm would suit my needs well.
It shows 3800rpm
